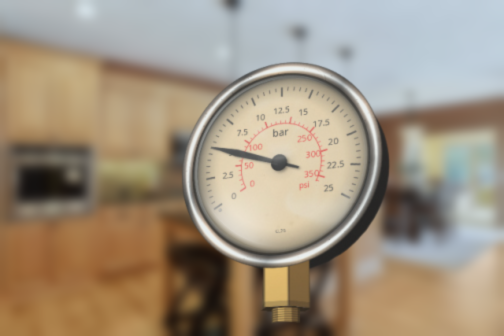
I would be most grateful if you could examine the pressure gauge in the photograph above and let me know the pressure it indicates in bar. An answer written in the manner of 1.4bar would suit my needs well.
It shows 5bar
